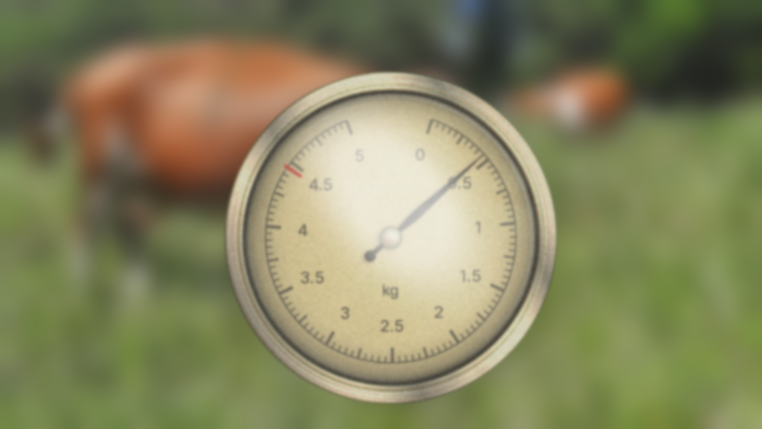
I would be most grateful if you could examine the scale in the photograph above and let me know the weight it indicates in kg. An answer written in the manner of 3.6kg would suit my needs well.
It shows 0.45kg
